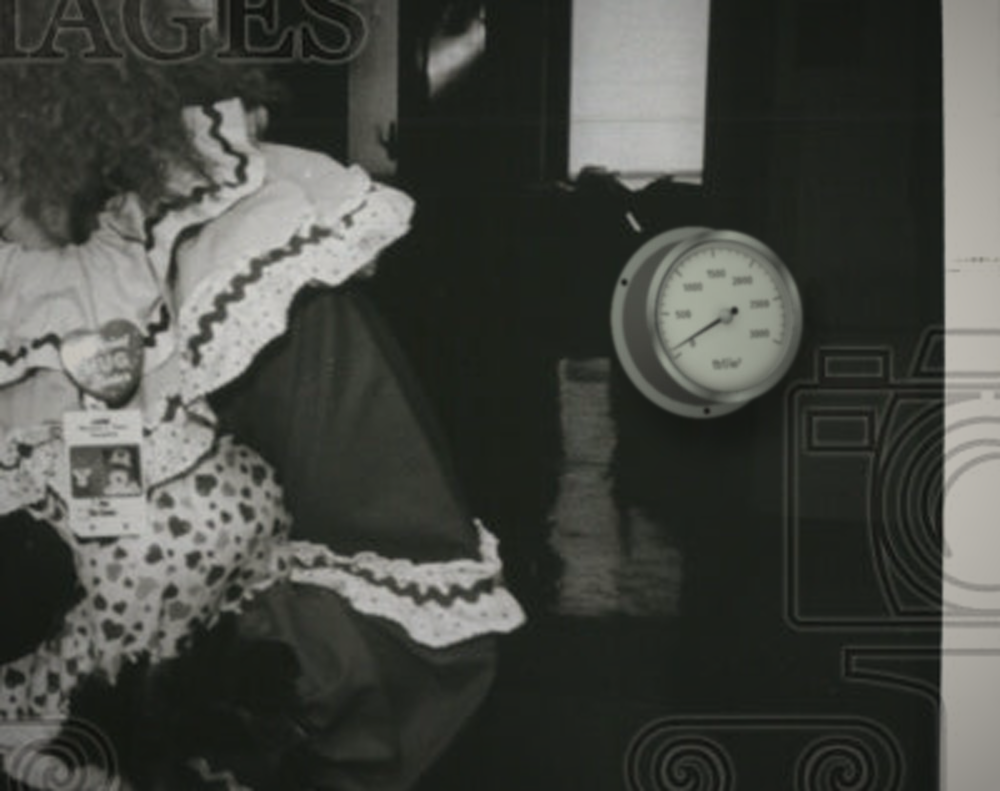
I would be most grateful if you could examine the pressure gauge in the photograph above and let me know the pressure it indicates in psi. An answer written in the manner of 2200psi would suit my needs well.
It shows 100psi
